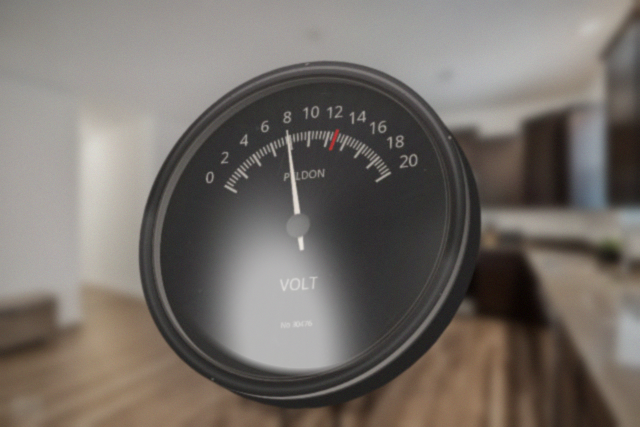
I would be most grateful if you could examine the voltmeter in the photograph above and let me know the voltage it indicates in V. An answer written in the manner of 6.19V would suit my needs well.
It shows 8V
